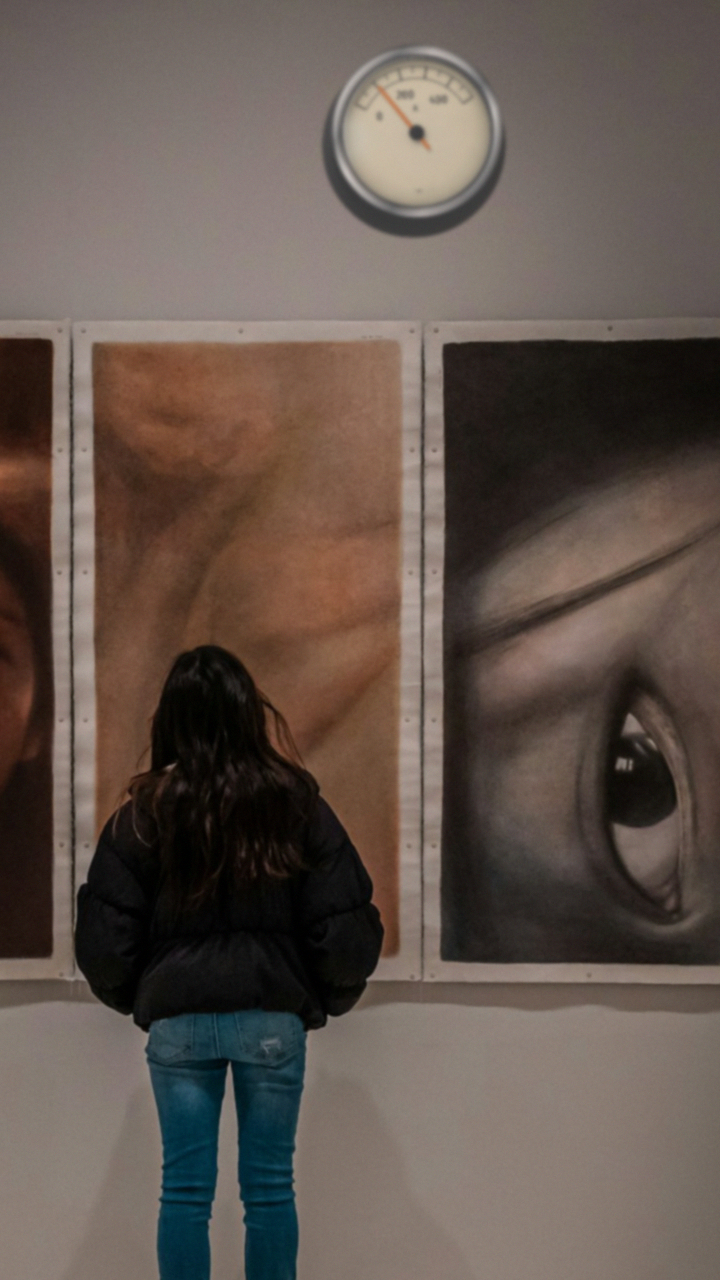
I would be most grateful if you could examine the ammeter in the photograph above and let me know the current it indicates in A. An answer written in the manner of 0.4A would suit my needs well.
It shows 100A
